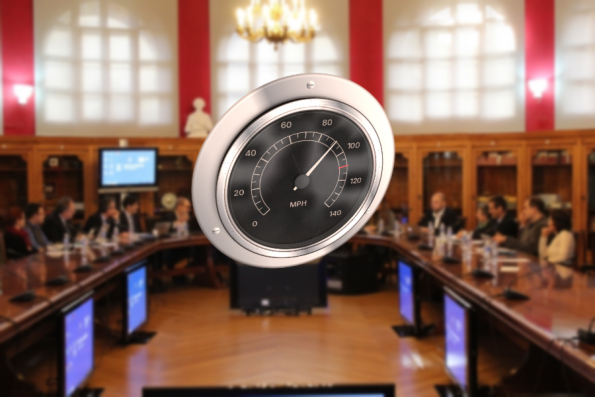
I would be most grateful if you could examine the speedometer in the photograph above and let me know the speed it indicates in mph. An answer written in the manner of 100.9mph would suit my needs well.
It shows 90mph
